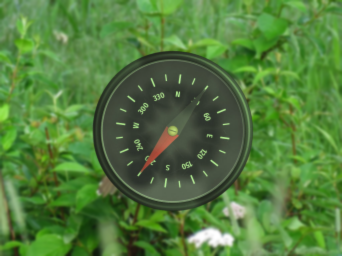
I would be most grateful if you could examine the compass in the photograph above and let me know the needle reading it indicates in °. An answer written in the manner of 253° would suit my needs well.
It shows 210°
